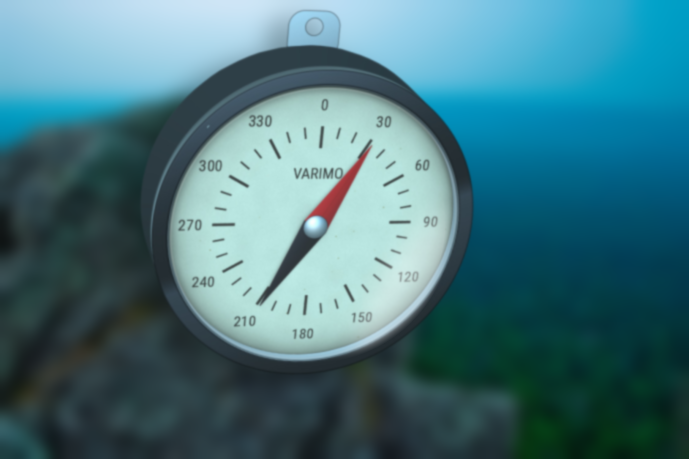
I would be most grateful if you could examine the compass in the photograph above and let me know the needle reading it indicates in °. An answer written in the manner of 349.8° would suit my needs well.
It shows 30°
